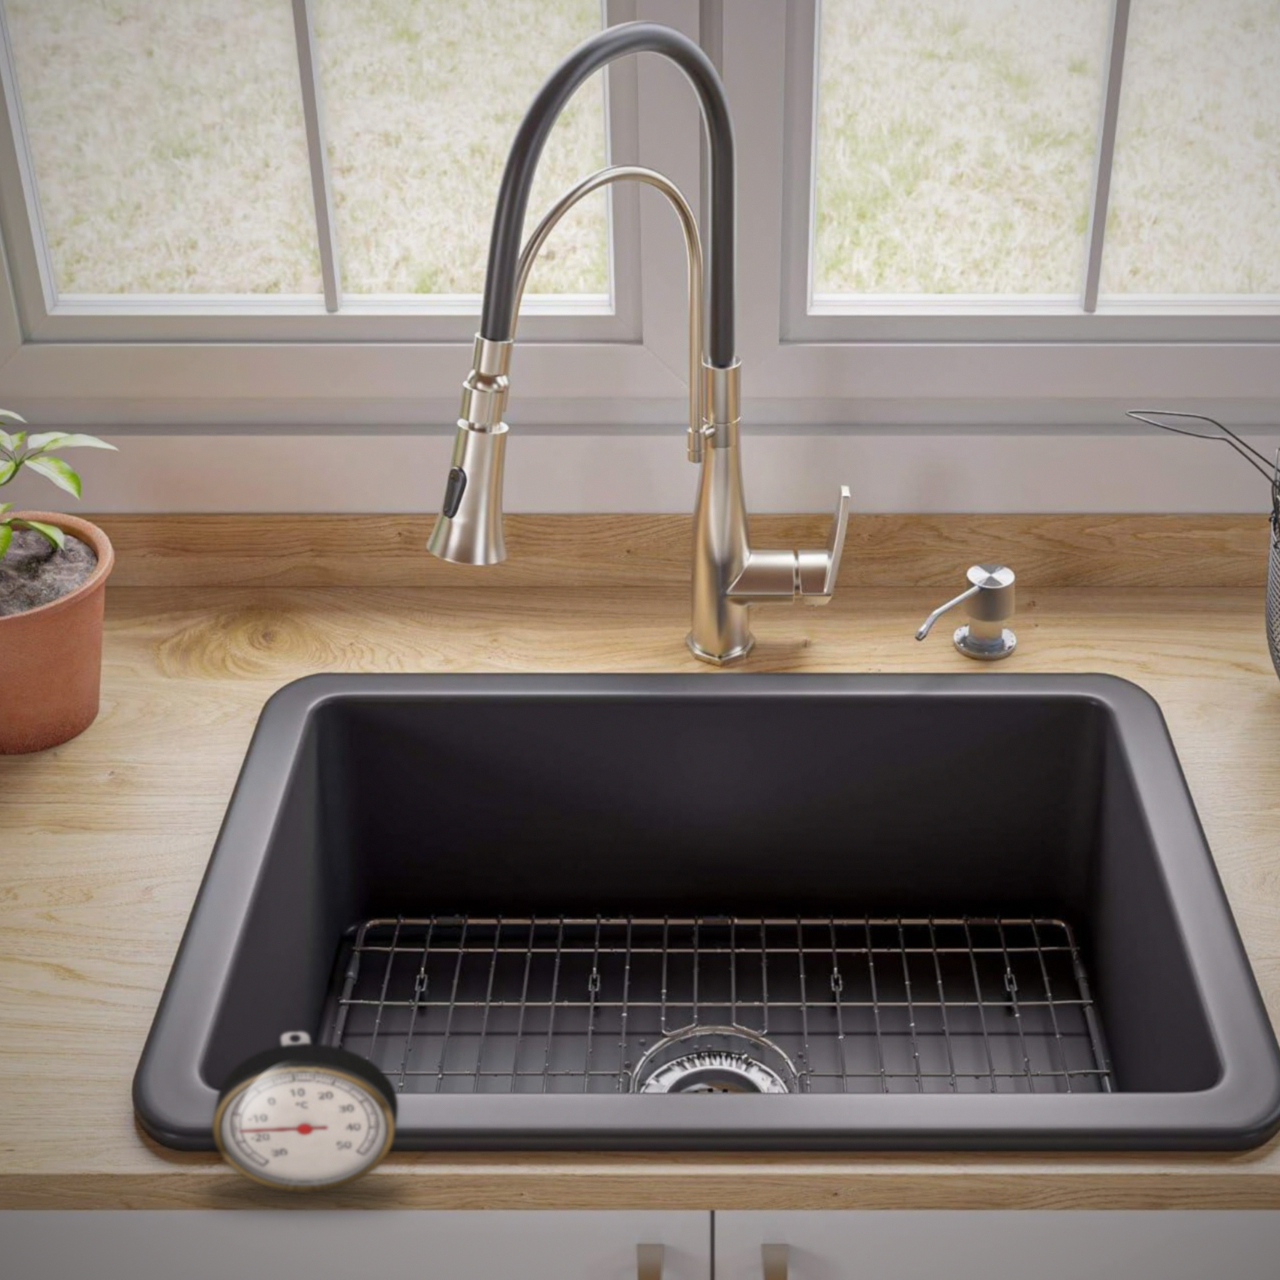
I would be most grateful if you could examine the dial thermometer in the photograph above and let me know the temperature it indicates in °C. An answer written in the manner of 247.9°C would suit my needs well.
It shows -15°C
